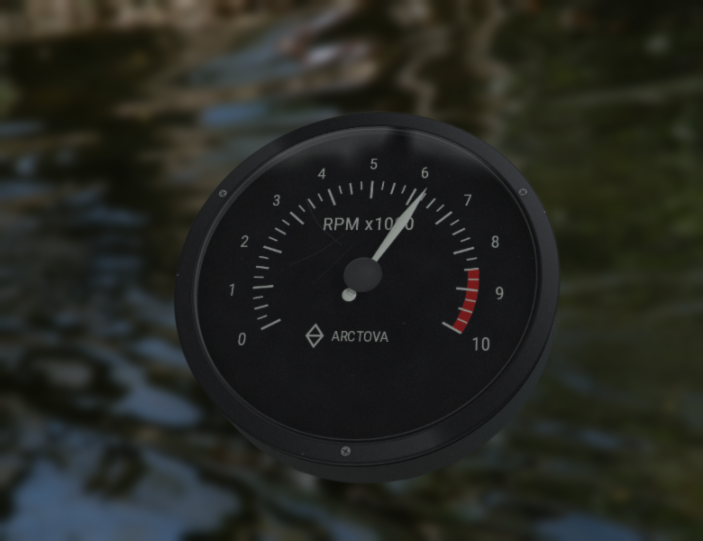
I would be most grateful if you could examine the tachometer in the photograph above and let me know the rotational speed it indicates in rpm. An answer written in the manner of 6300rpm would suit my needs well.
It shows 6250rpm
